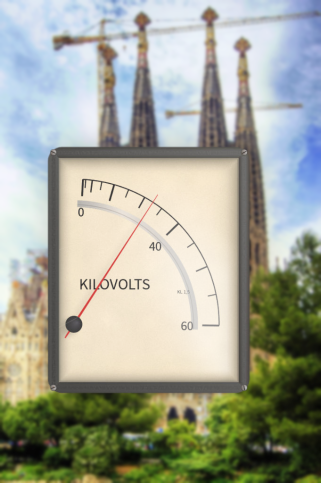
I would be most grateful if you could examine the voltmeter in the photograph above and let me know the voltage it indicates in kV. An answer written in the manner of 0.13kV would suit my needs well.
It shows 32.5kV
